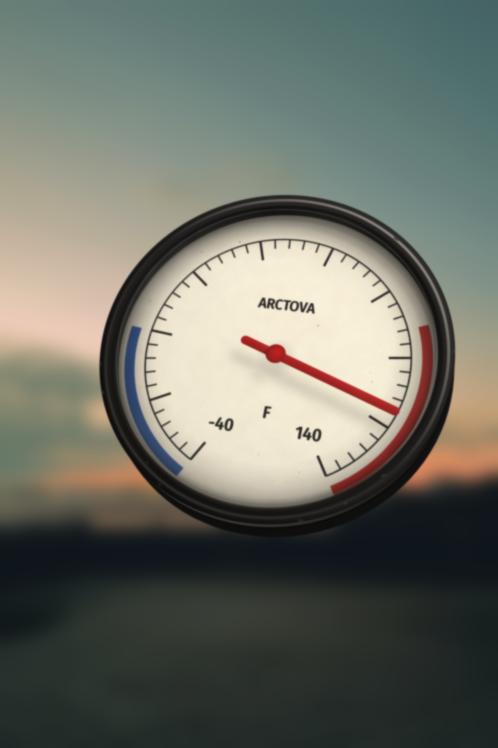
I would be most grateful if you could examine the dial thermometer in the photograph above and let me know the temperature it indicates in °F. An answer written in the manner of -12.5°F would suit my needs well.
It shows 116°F
